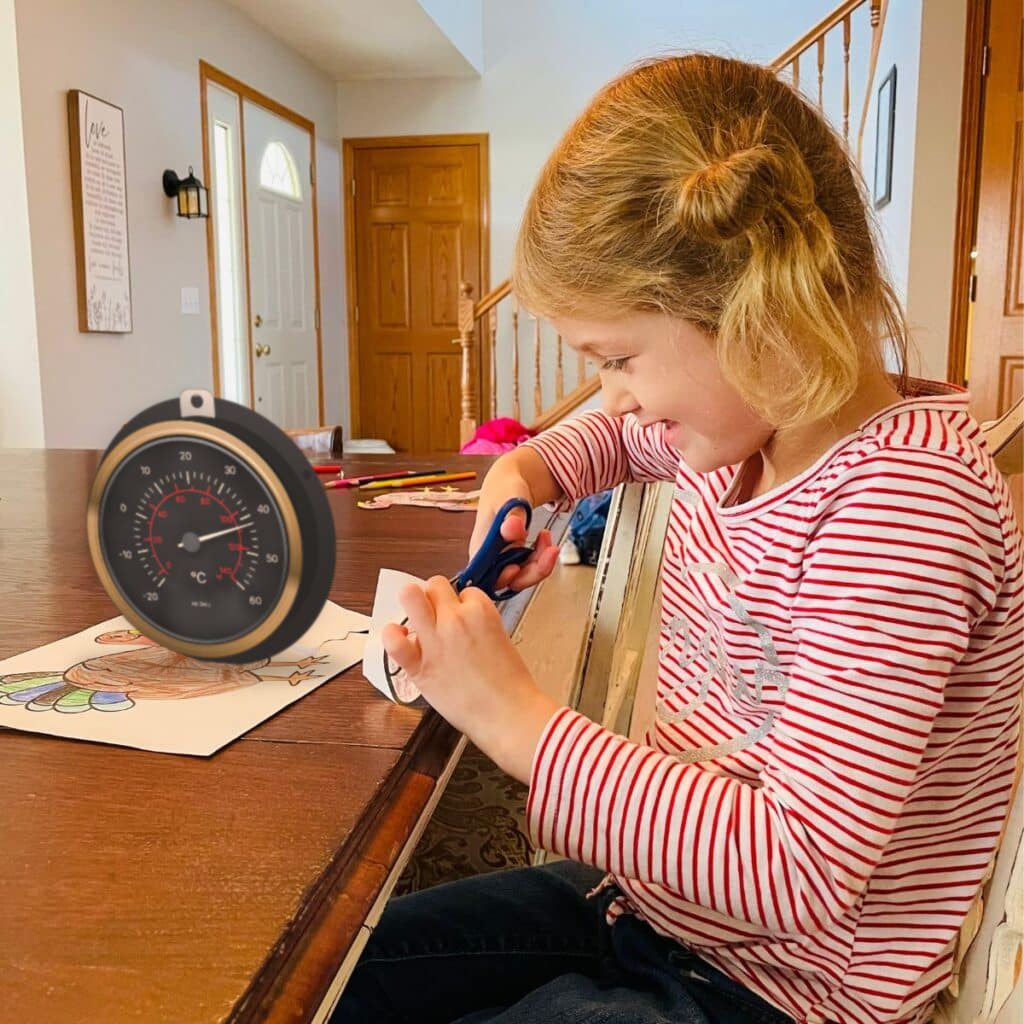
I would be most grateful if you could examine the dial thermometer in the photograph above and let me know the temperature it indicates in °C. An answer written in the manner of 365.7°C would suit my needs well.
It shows 42°C
